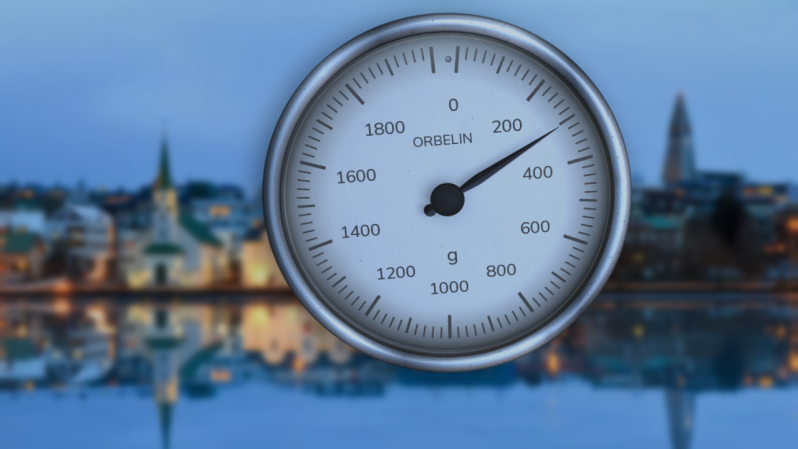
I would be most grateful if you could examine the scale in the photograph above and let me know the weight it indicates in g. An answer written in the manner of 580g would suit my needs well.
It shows 300g
